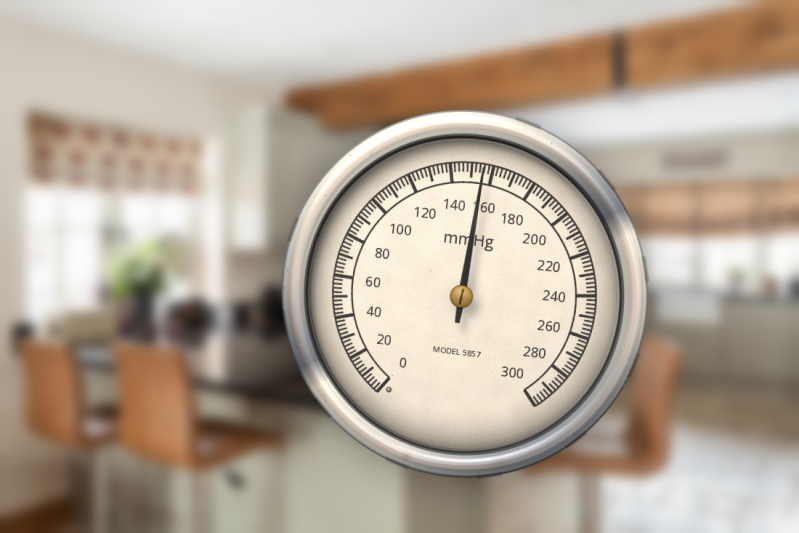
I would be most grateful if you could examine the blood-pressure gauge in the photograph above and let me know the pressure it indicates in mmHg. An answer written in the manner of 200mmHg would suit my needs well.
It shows 156mmHg
